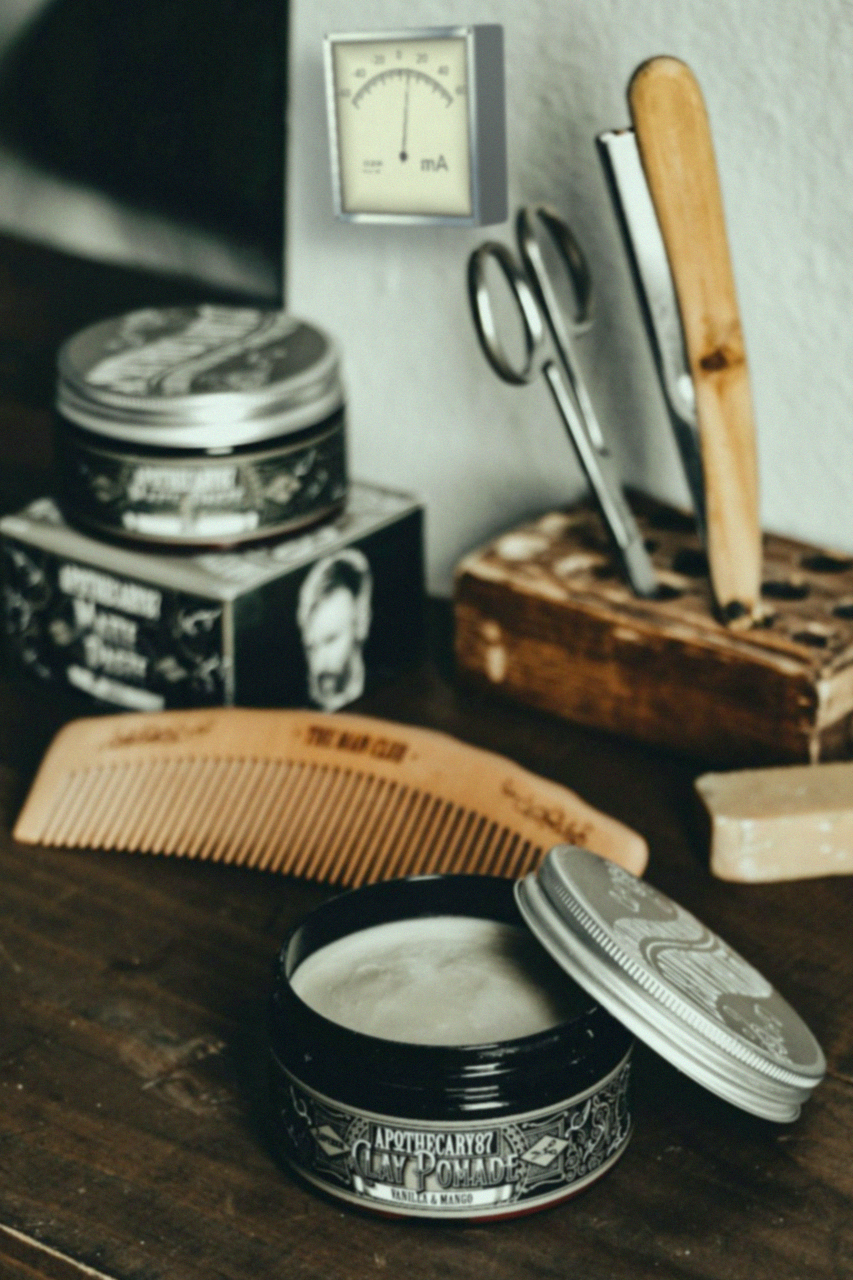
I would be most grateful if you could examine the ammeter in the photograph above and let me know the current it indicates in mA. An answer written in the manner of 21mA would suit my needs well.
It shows 10mA
